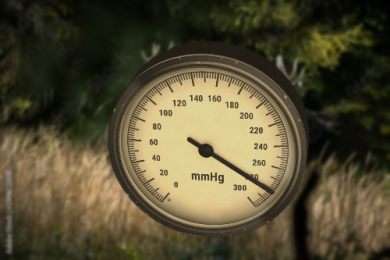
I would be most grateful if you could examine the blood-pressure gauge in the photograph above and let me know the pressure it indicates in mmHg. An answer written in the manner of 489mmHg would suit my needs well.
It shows 280mmHg
